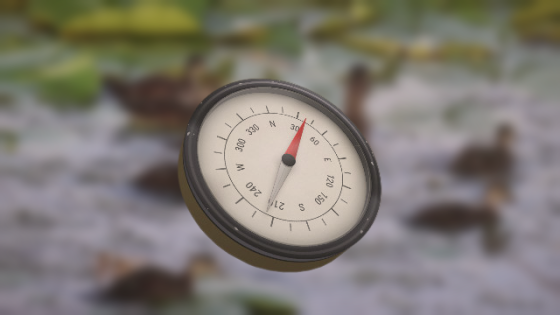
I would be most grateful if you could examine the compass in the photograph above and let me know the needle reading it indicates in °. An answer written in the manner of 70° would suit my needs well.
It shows 37.5°
